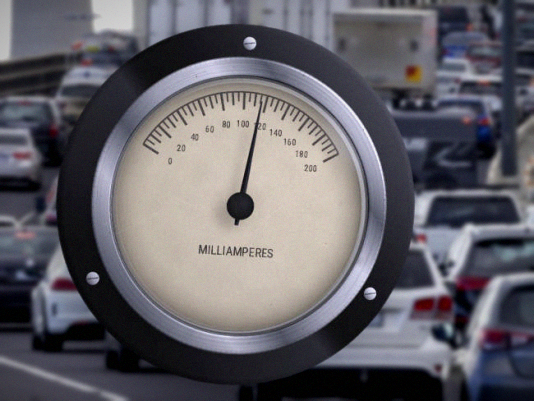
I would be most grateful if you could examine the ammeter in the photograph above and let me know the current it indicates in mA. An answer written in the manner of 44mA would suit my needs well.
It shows 115mA
